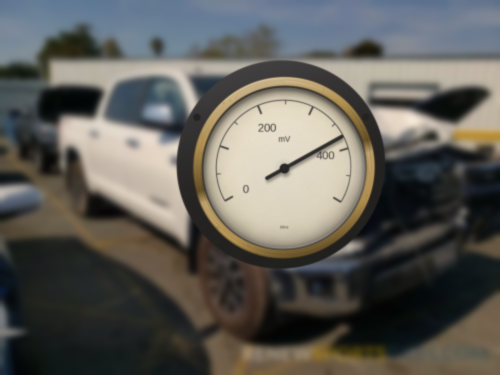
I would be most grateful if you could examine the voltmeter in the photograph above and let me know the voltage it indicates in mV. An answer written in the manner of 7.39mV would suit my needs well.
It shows 375mV
